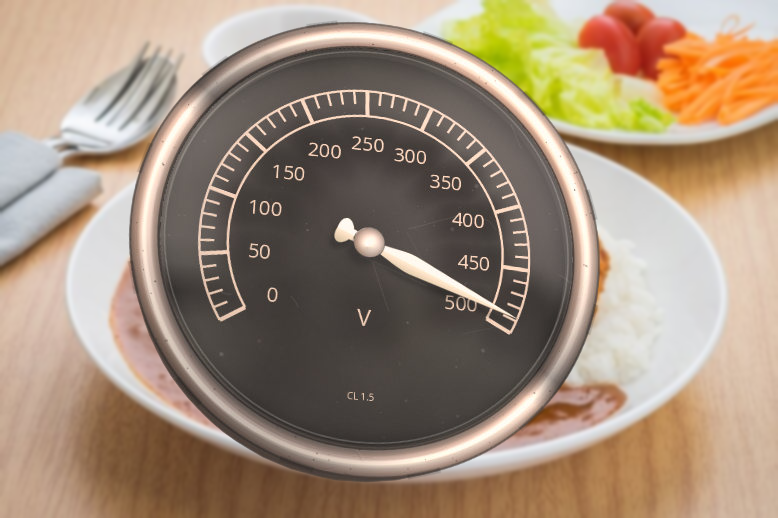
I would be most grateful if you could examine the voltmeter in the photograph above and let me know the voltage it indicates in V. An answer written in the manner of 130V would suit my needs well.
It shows 490V
